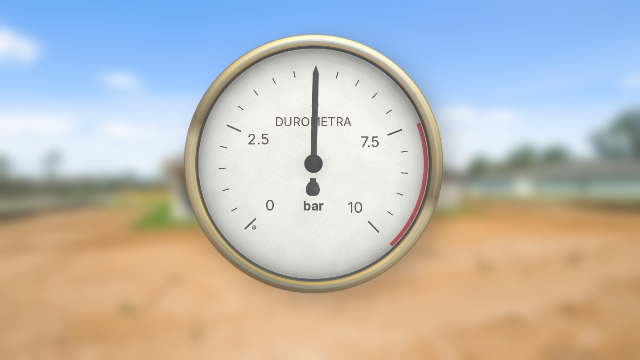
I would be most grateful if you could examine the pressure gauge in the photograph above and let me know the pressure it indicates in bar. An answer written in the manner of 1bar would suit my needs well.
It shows 5bar
